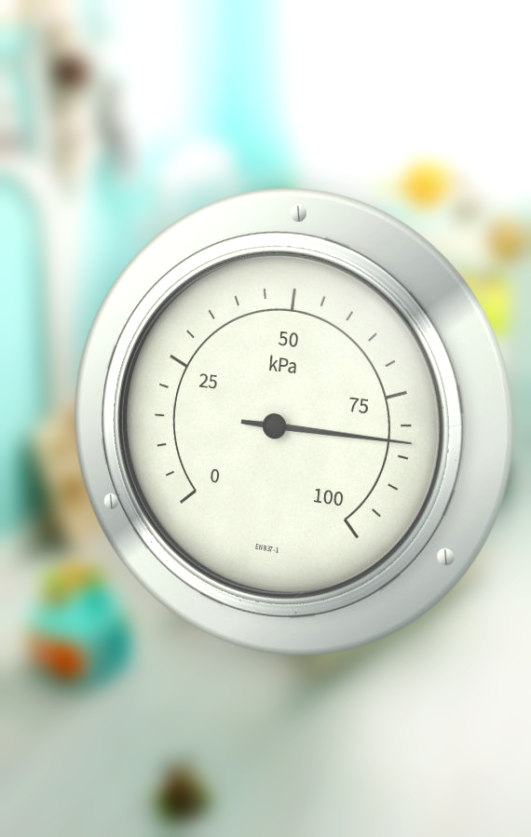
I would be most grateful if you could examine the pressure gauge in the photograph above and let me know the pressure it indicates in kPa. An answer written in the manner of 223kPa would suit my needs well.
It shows 82.5kPa
